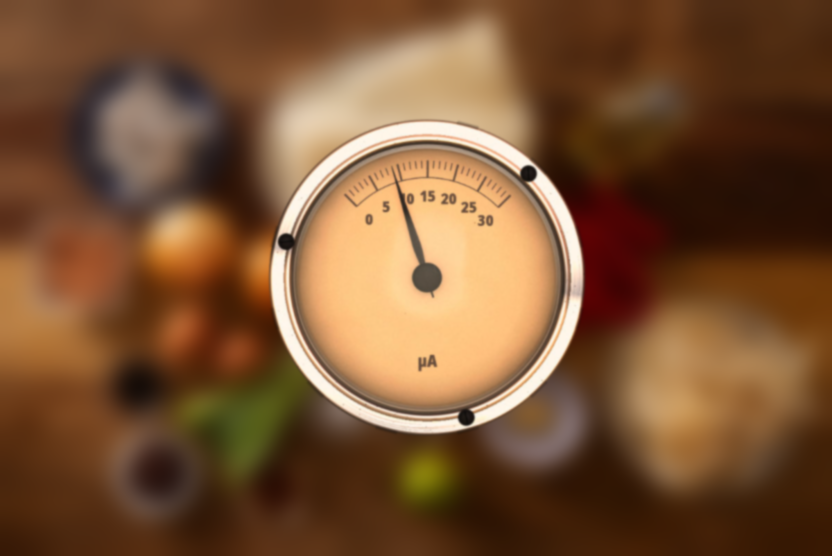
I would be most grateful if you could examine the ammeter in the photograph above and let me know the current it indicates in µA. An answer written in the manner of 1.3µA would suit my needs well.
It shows 9µA
